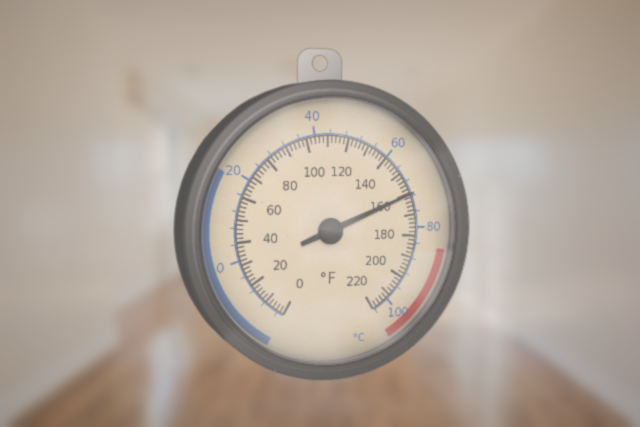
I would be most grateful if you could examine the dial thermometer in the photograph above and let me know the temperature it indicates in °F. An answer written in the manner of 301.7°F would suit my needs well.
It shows 160°F
